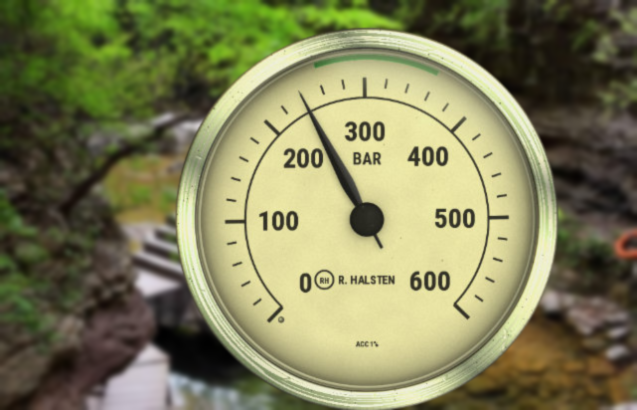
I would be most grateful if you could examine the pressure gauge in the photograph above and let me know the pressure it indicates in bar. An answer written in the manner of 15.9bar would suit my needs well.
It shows 240bar
